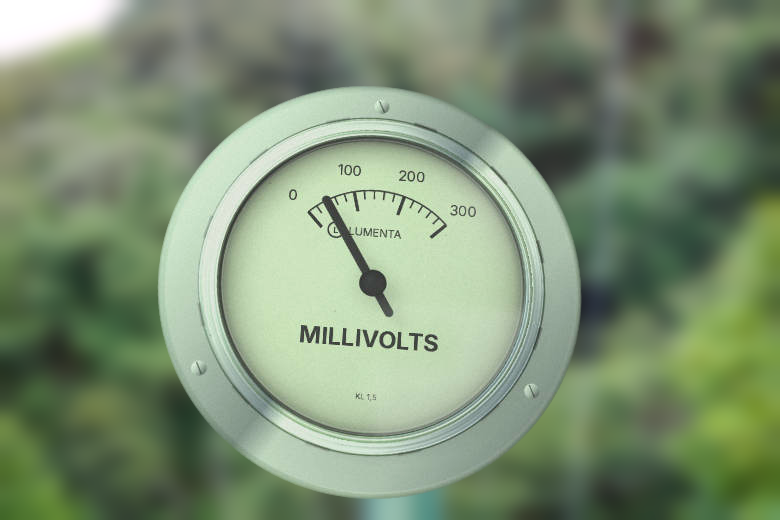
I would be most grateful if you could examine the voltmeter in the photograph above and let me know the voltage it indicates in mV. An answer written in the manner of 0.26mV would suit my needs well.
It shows 40mV
